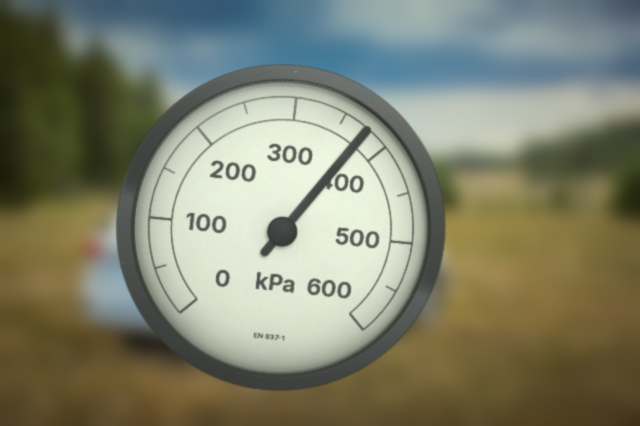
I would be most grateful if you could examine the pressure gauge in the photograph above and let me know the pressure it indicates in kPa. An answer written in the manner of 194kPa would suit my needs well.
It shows 375kPa
